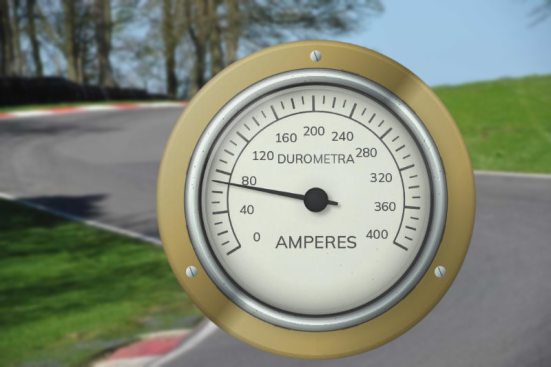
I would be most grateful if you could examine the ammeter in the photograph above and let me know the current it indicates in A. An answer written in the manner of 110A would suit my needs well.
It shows 70A
